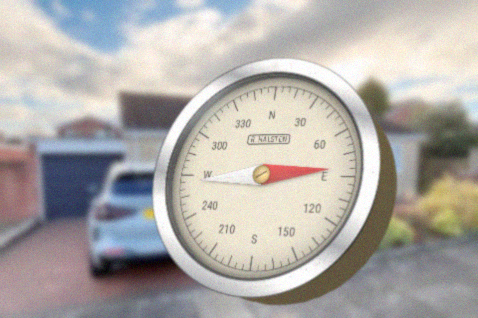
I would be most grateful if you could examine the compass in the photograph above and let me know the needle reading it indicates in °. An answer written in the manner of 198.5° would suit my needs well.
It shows 85°
